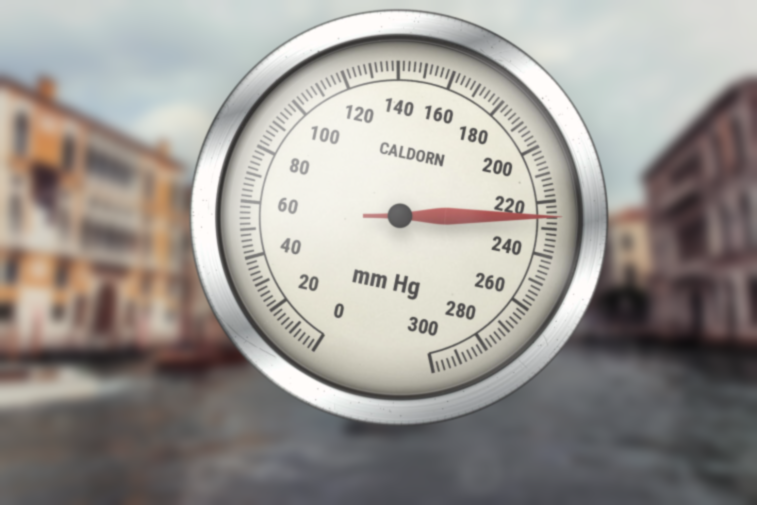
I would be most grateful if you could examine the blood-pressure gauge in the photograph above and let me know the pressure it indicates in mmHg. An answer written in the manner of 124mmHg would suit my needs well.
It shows 226mmHg
